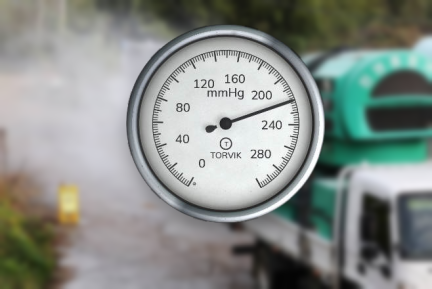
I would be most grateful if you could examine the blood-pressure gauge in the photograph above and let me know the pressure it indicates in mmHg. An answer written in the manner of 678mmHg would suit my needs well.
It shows 220mmHg
